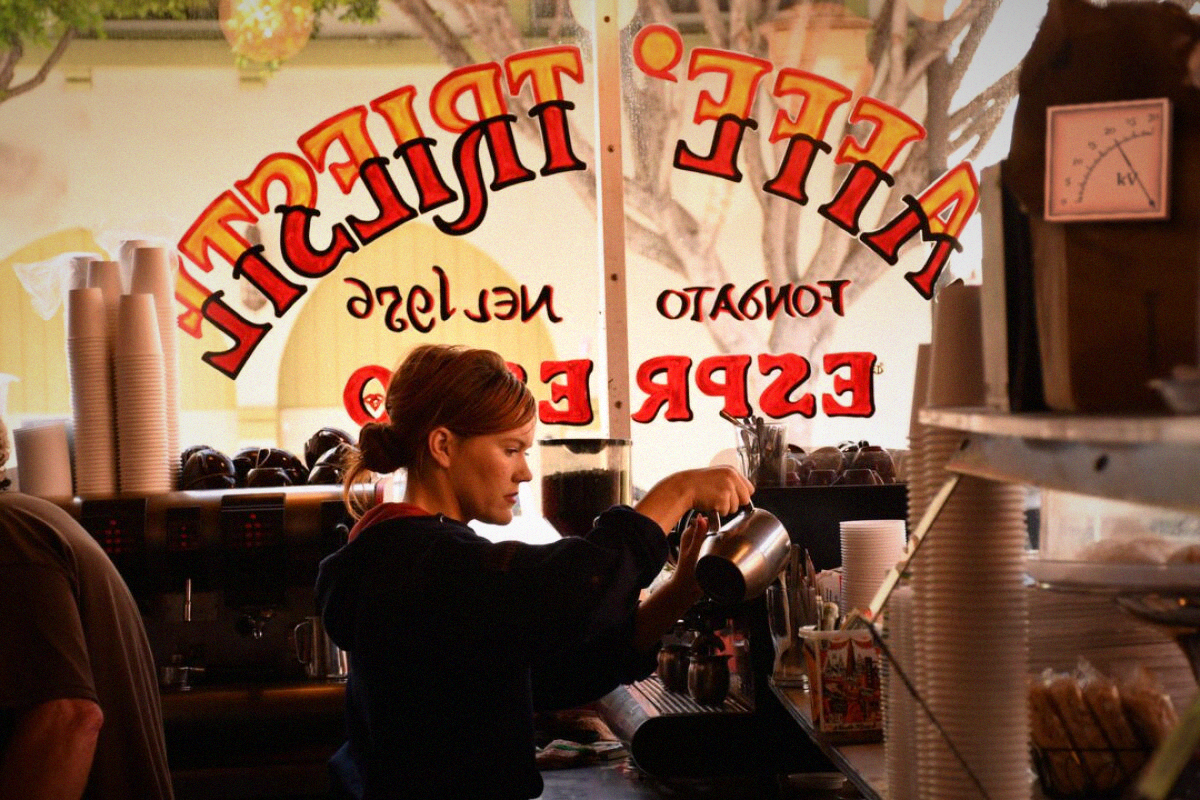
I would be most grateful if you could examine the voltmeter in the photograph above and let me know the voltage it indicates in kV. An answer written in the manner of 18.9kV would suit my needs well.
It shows 20kV
